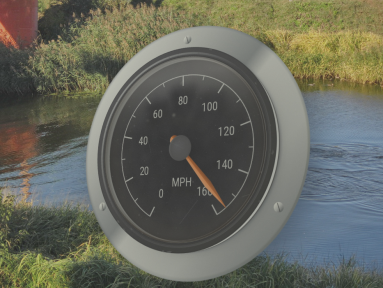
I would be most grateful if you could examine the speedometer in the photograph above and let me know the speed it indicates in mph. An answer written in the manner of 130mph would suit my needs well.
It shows 155mph
